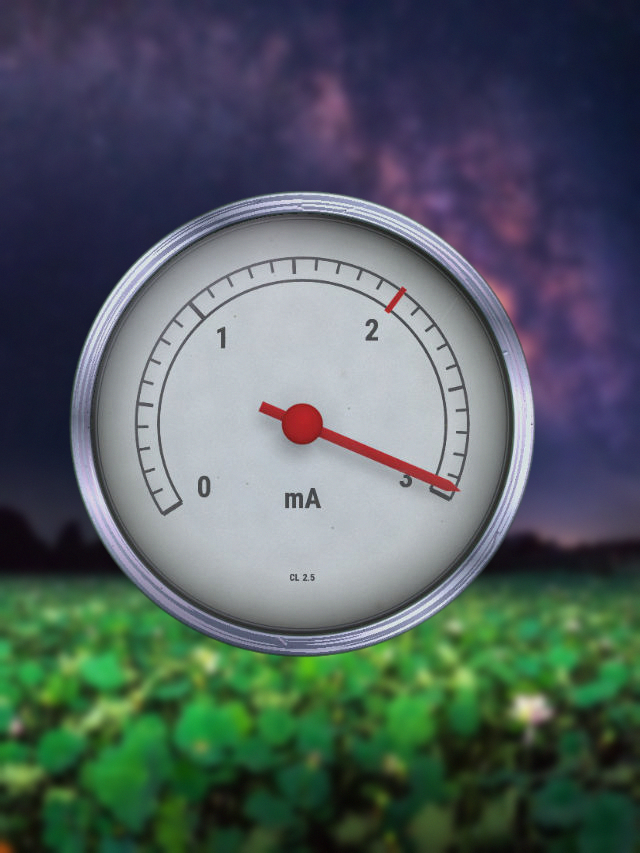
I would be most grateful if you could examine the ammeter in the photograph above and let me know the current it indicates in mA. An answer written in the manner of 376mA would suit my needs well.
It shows 2.95mA
